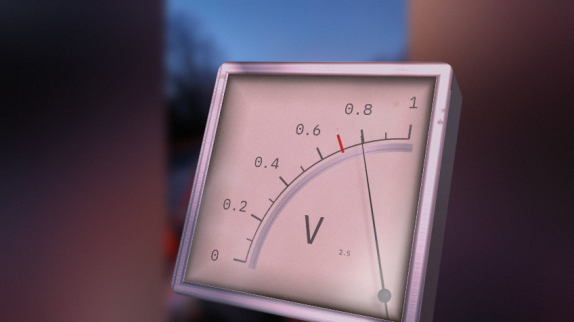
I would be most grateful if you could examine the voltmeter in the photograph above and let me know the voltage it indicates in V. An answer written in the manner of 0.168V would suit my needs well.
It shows 0.8V
